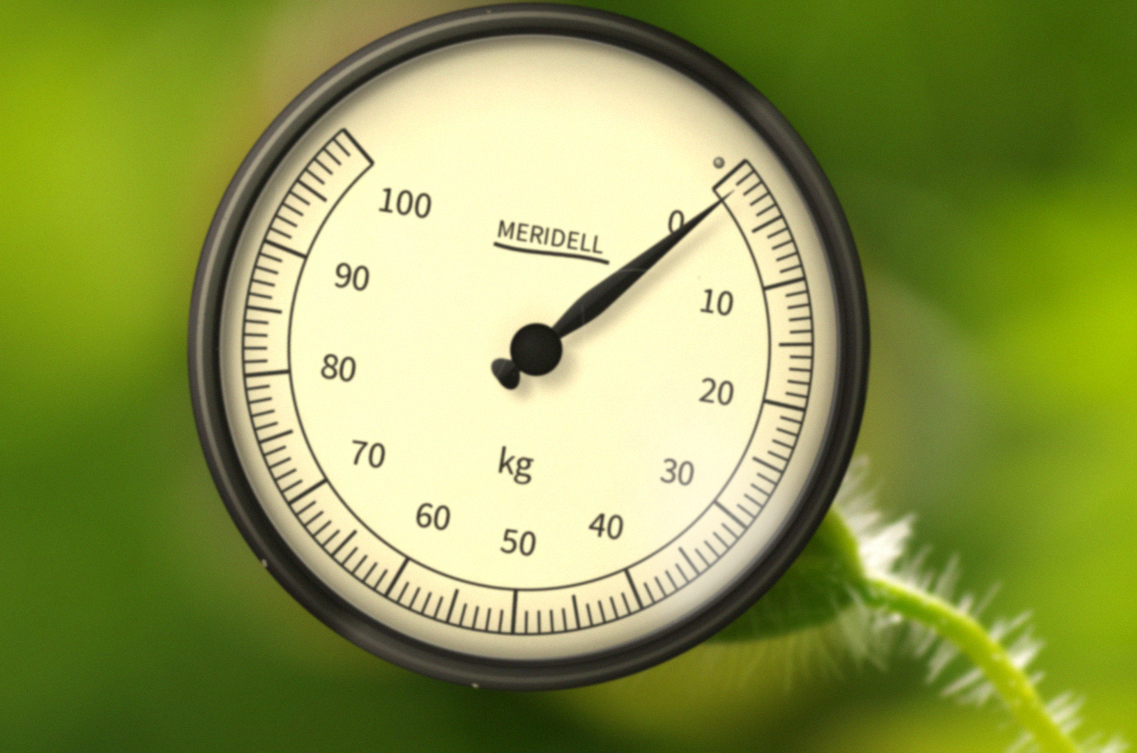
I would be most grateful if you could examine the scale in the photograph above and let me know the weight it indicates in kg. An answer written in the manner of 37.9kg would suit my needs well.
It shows 1kg
